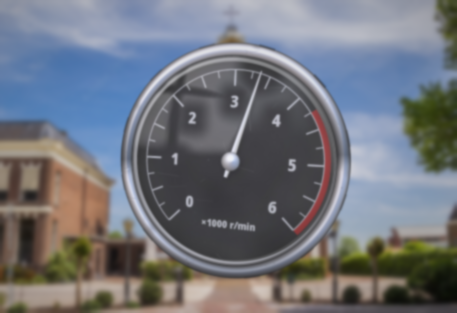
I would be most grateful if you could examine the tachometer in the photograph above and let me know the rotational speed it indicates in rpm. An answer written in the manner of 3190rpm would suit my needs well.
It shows 3375rpm
